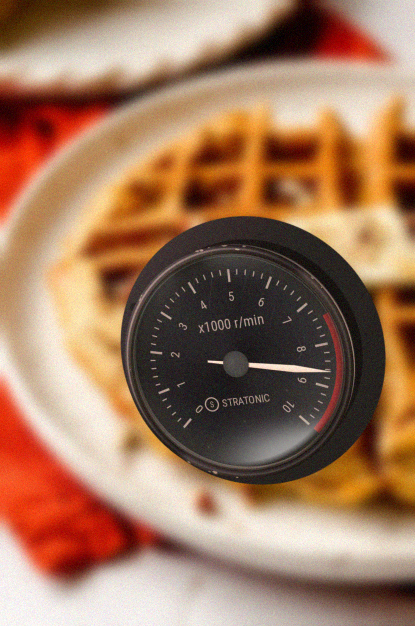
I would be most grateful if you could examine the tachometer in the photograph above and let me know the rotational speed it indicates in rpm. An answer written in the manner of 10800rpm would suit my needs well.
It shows 8600rpm
